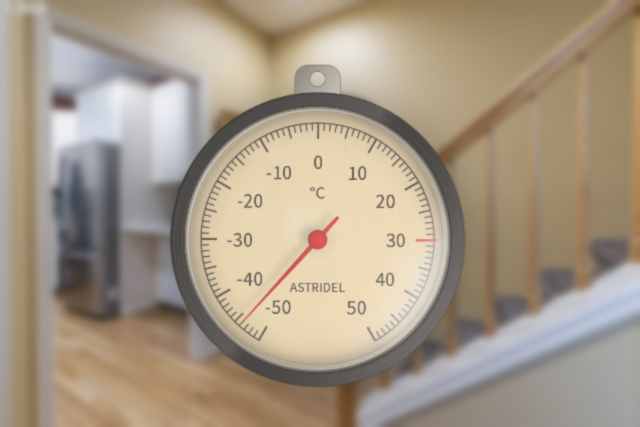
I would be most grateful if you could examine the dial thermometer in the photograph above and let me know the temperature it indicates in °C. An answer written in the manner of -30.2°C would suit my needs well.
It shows -46°C
